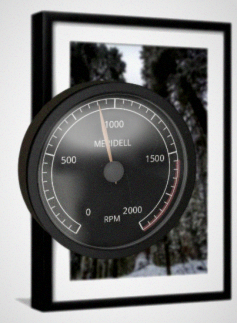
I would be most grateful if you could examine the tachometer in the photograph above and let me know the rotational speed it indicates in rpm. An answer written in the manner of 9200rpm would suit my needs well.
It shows 900rpm
